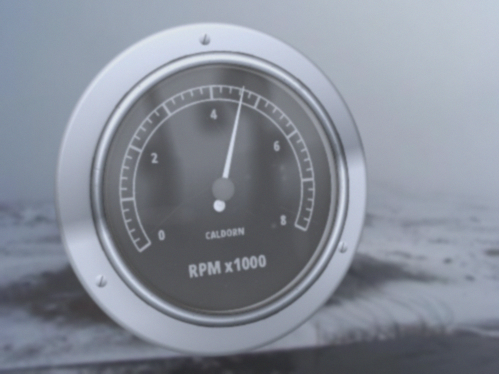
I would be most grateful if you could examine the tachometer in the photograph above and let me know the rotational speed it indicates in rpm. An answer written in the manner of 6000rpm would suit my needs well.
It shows 4600rpm
